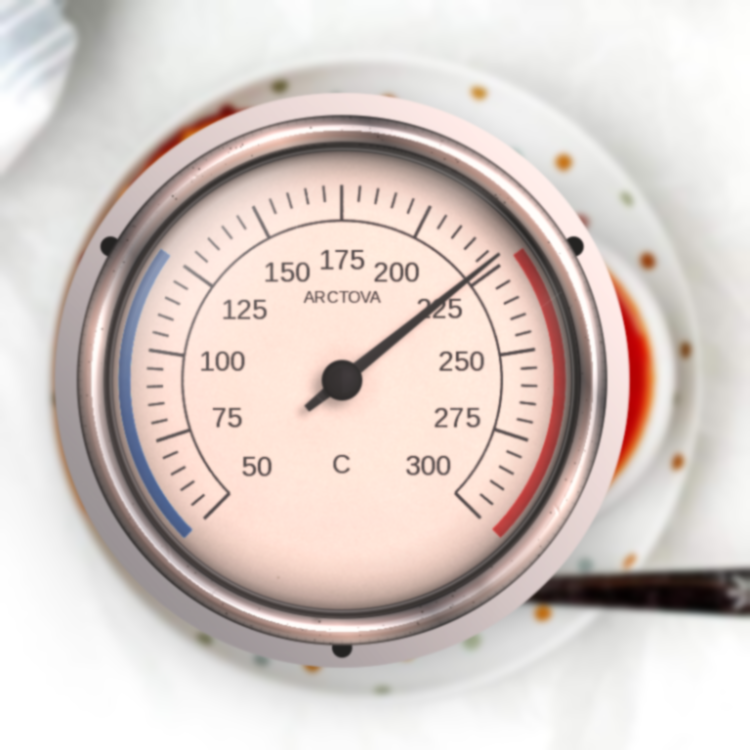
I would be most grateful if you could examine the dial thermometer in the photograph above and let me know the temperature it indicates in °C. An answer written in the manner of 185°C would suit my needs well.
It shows 222.5°C
